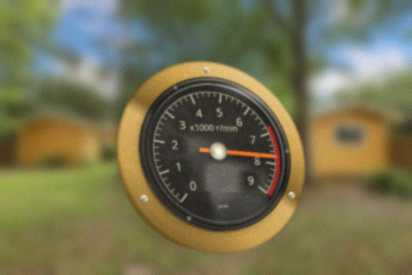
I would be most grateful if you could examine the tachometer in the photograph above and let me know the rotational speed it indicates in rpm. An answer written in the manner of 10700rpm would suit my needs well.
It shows 7800rpm
